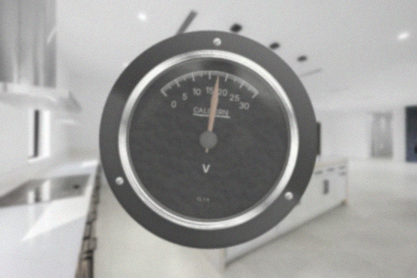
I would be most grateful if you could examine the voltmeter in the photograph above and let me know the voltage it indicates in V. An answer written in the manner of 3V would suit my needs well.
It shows 17.5V
